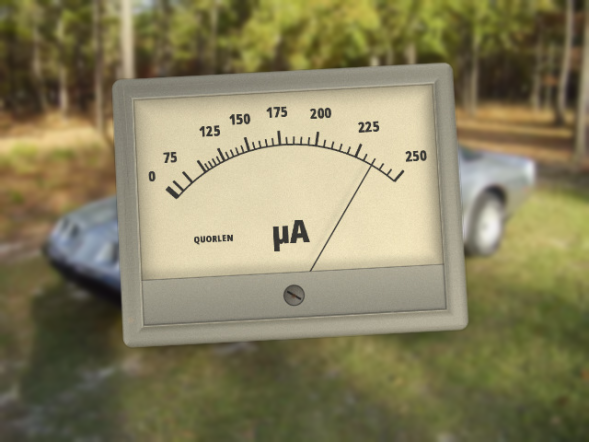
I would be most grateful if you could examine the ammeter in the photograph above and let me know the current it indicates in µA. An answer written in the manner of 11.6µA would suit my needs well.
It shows 235µA
